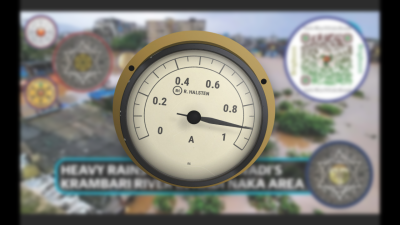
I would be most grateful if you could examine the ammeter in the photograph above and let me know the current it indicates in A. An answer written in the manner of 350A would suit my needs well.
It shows 0.9A
